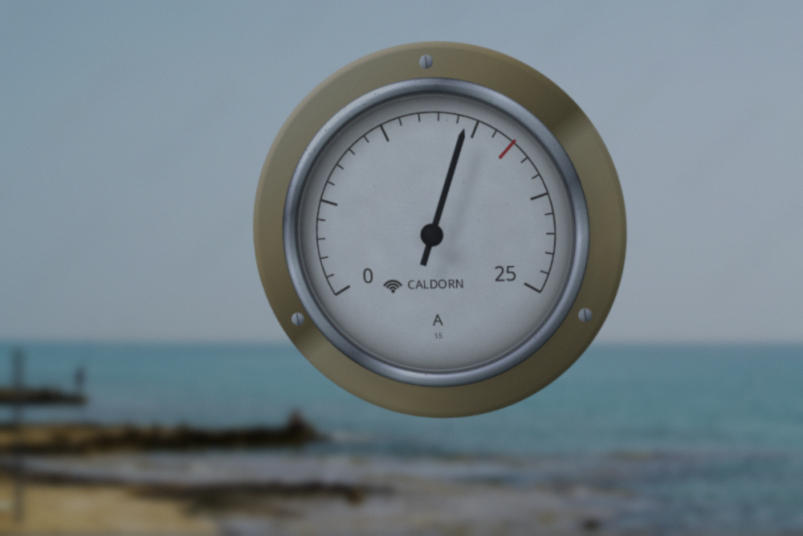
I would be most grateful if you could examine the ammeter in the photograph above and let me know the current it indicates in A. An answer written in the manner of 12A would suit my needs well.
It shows 14.5A
